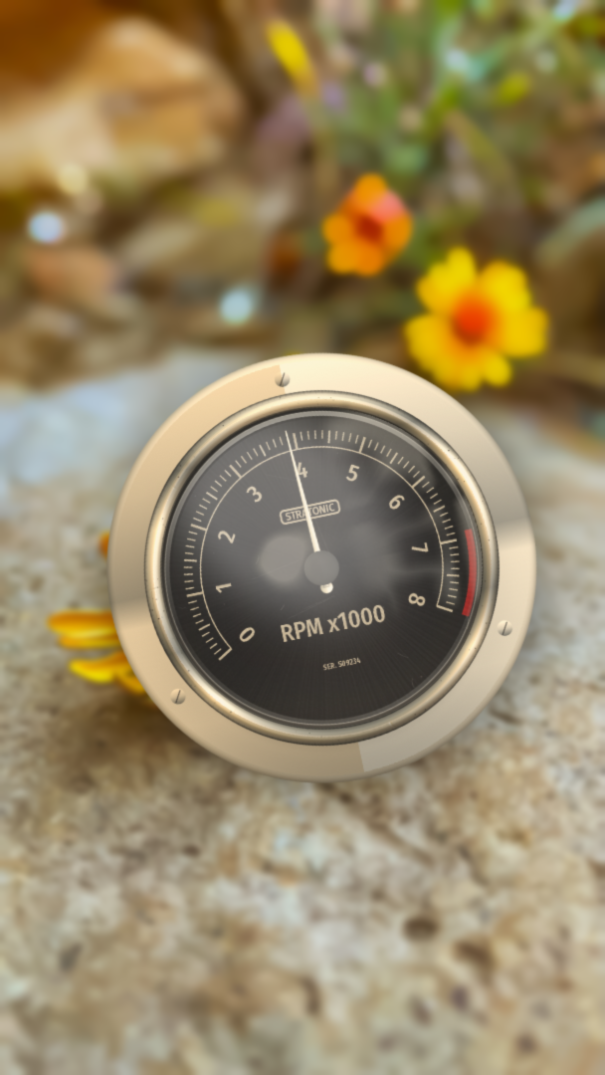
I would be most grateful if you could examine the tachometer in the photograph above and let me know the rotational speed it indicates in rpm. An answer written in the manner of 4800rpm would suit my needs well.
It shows 3900rpm
